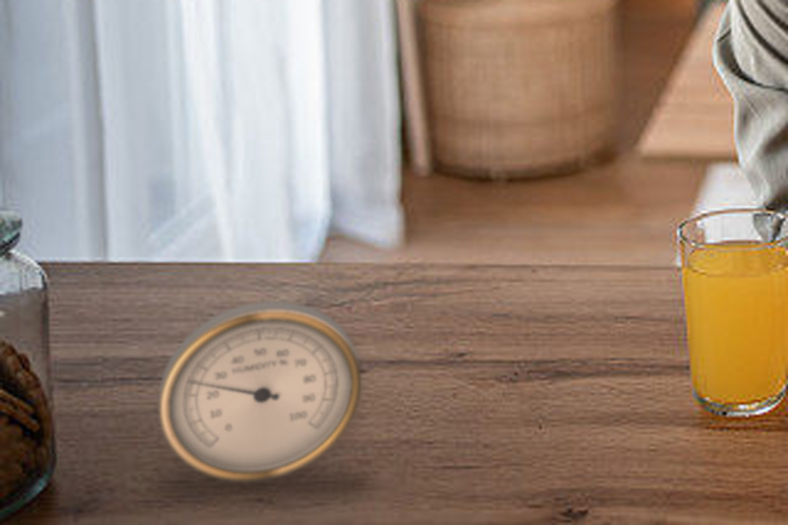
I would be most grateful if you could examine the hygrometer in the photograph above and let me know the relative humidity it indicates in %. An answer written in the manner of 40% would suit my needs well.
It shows 25%
